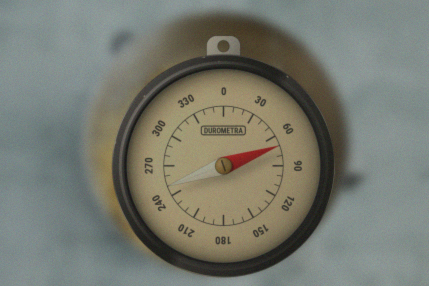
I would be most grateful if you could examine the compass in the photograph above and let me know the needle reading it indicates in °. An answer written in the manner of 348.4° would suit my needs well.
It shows 70°
